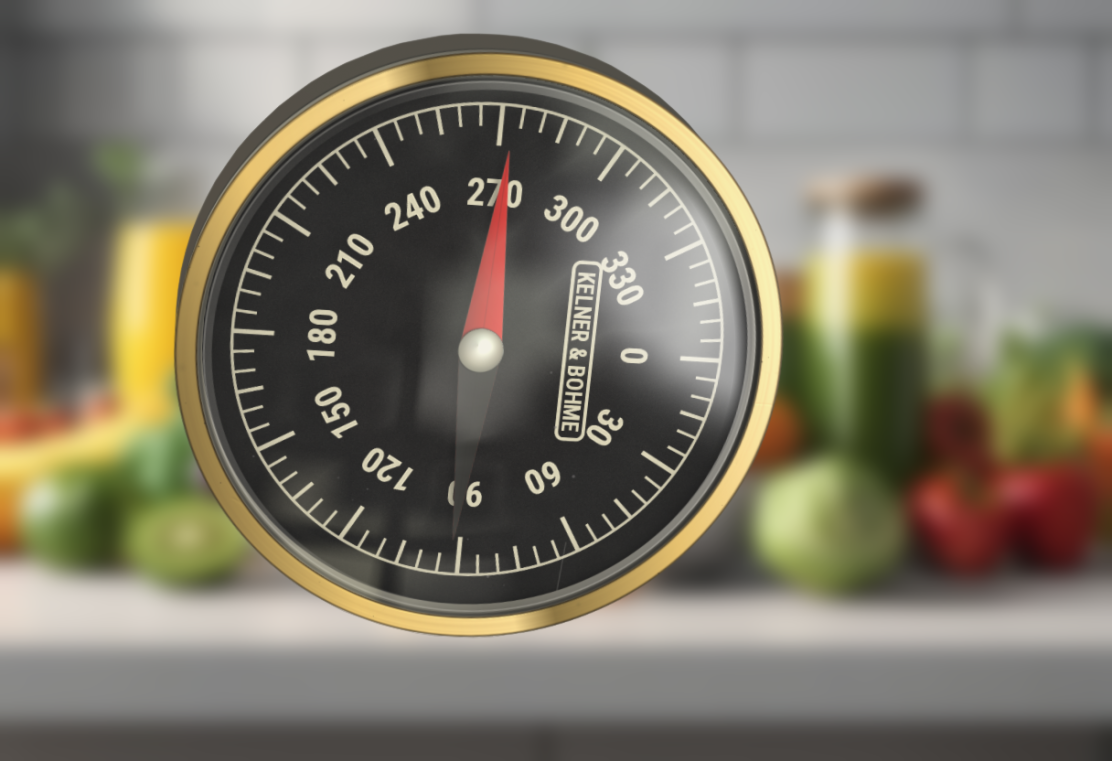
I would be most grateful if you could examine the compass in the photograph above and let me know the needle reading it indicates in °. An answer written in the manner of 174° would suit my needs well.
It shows 272.5°
